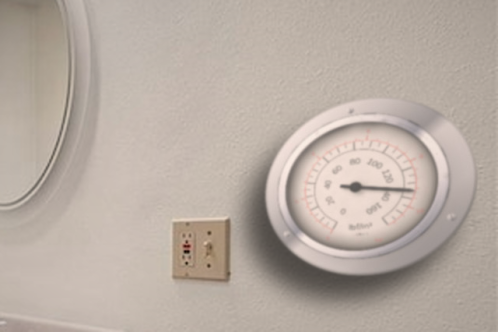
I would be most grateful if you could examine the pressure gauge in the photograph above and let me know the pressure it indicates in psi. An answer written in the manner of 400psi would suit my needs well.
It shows 135psi
